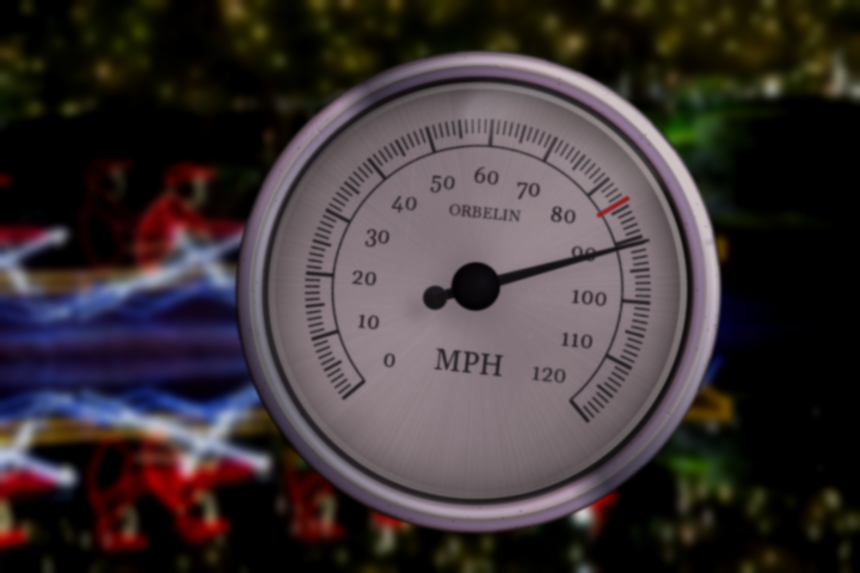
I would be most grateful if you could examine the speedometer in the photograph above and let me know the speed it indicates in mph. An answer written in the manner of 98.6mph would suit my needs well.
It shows 91mph
